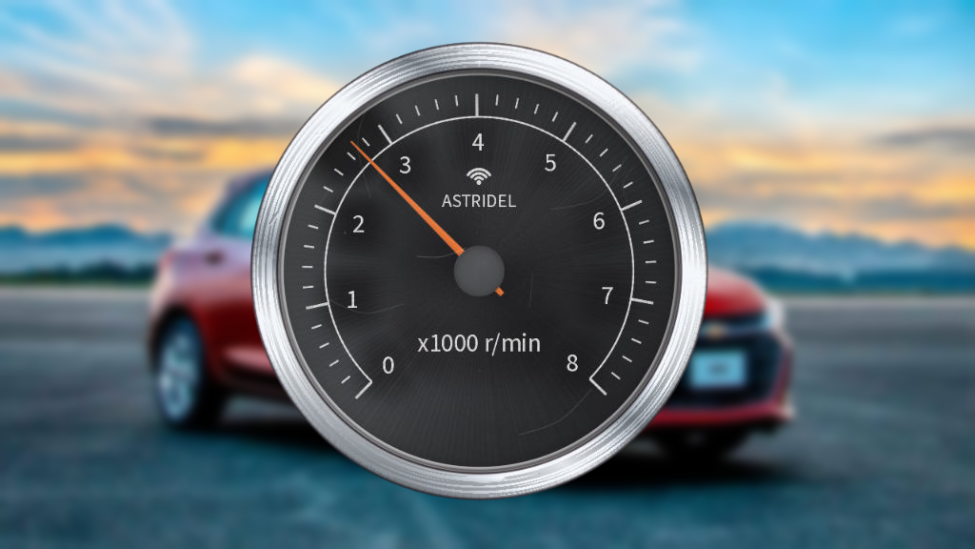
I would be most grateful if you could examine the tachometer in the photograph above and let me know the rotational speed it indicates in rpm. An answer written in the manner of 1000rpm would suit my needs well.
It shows 2700rpm
